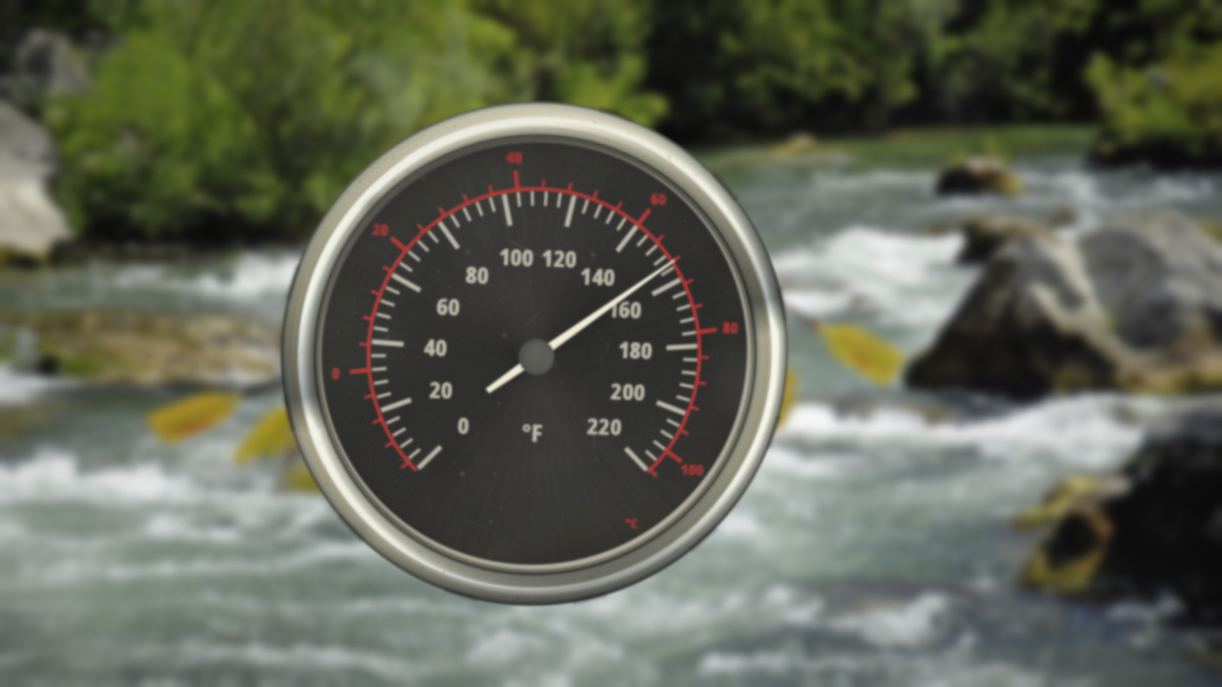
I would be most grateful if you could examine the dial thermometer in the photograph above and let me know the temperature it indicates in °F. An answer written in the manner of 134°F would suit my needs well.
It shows 154°F
